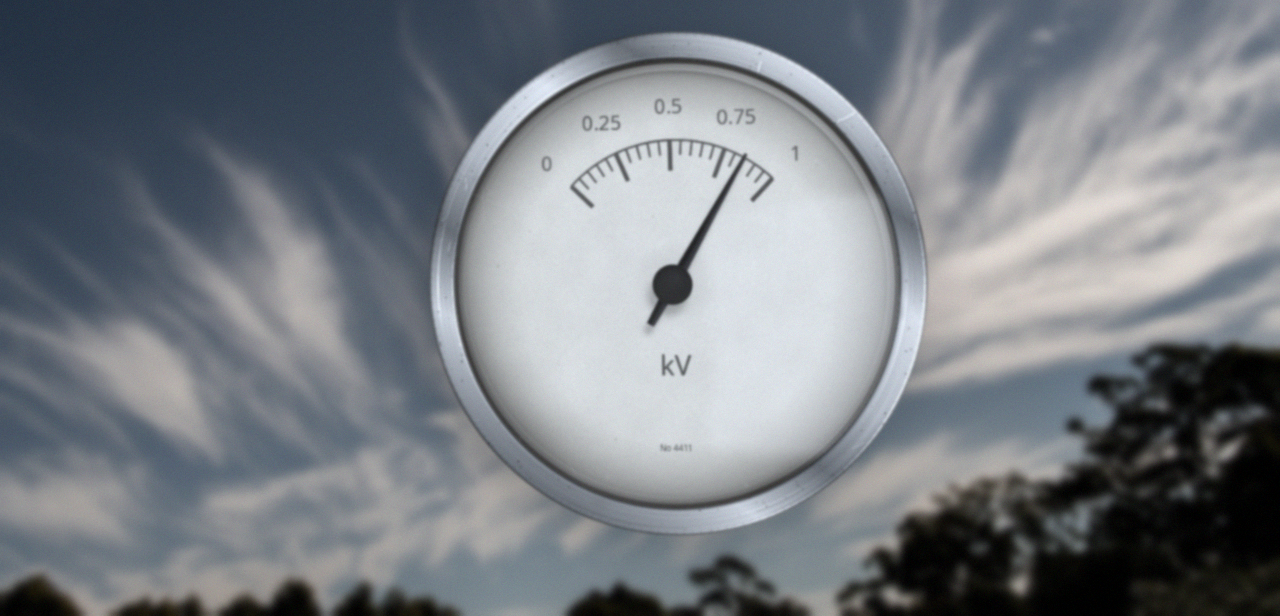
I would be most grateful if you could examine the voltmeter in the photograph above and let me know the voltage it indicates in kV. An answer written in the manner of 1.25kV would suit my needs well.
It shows 0.85kV
